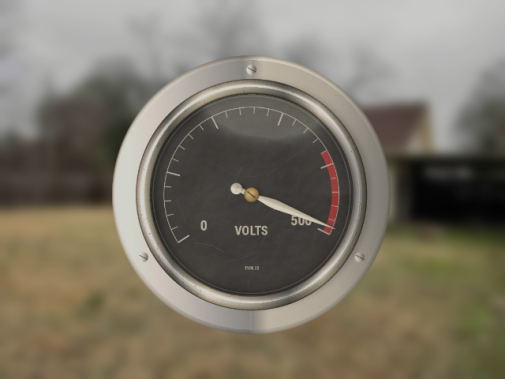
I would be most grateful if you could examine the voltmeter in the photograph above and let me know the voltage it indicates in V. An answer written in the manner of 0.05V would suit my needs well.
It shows 490V
